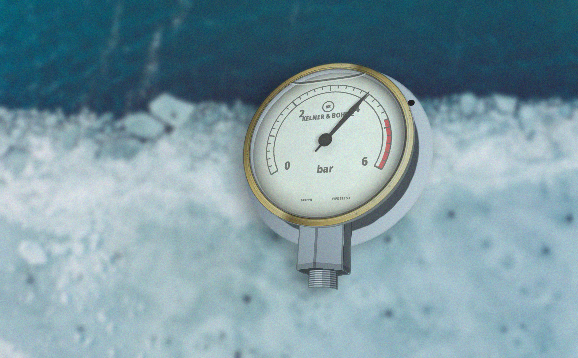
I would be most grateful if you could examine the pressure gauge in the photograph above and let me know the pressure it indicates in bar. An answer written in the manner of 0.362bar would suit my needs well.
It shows 4bar
